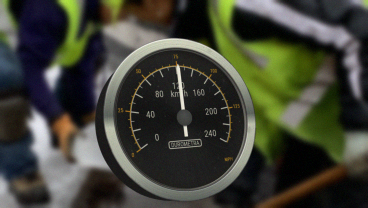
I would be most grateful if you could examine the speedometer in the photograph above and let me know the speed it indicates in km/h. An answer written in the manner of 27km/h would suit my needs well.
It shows 120km/h
